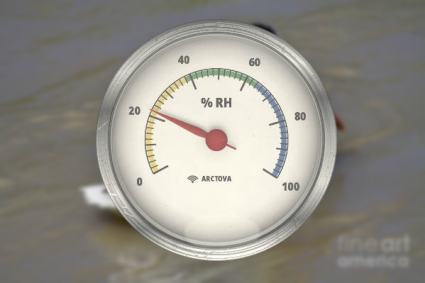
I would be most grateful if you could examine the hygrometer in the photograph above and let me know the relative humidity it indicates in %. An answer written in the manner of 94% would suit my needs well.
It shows 22%
